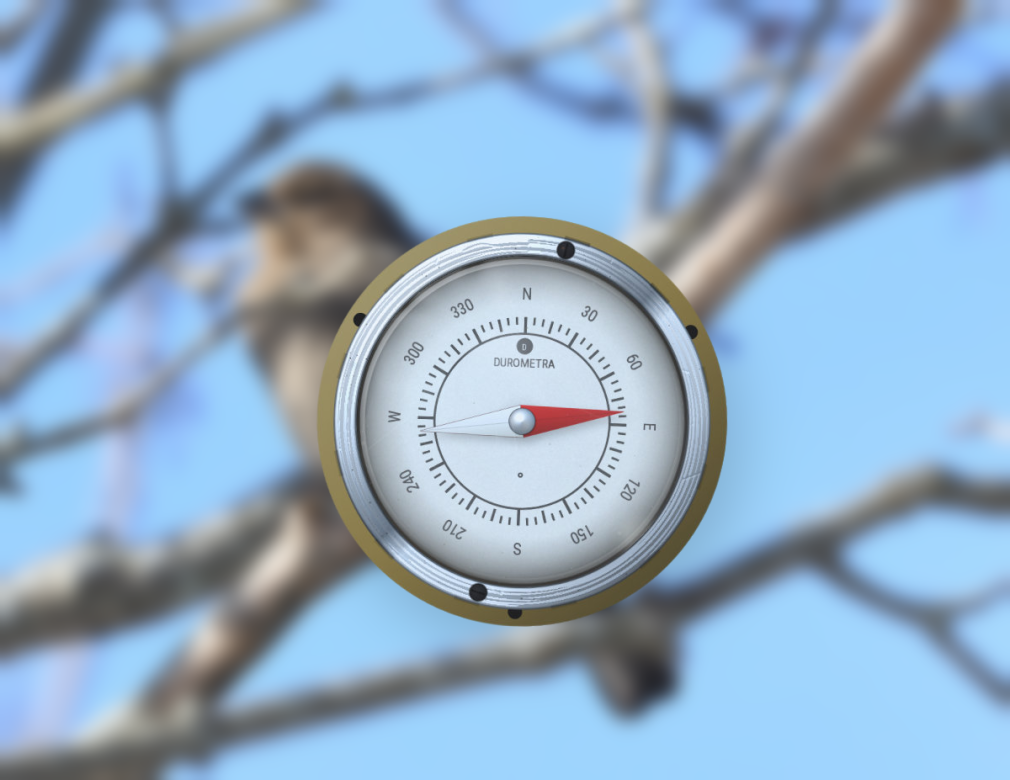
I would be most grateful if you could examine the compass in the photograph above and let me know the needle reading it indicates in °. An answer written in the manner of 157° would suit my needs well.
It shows 82.5°
